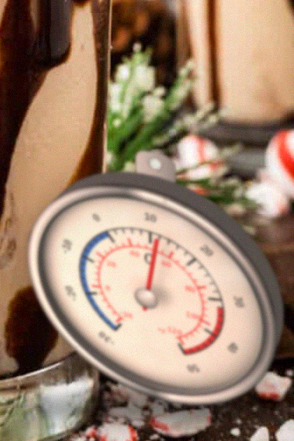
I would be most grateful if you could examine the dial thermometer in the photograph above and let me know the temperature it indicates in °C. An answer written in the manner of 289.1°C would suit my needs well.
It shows 12°C
